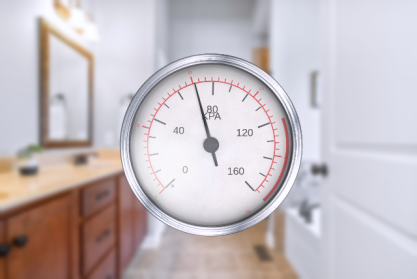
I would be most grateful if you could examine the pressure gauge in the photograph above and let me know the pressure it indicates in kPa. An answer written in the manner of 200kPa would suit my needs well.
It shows 70kPa
